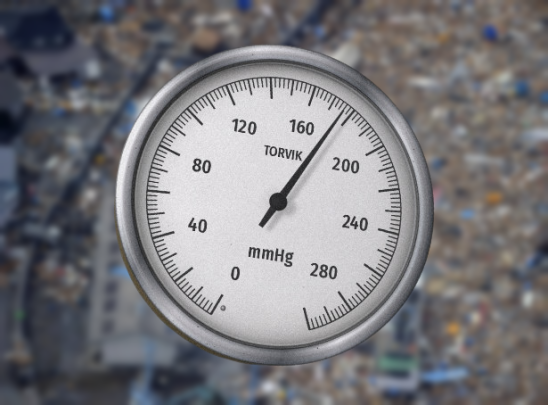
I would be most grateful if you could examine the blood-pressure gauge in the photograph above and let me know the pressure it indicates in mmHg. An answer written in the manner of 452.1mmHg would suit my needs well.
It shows 176mmHg
